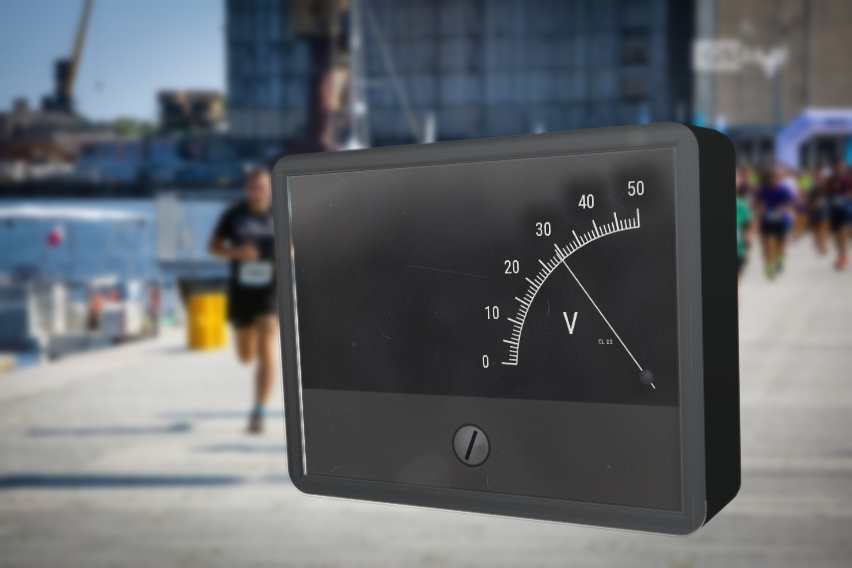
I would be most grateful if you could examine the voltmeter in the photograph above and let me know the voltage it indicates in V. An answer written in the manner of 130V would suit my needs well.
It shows 30V
